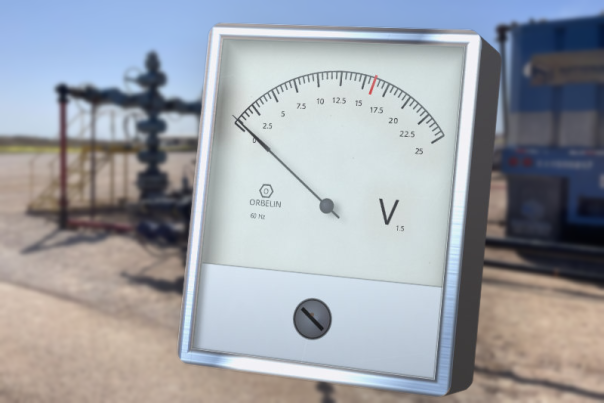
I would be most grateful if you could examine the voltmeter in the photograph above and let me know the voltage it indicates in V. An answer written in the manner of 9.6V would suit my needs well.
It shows 0.5V
